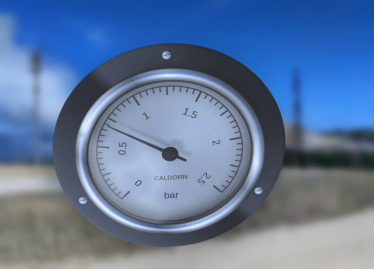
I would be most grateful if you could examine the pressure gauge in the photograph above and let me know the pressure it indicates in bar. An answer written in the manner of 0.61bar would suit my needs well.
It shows 0.7bar
